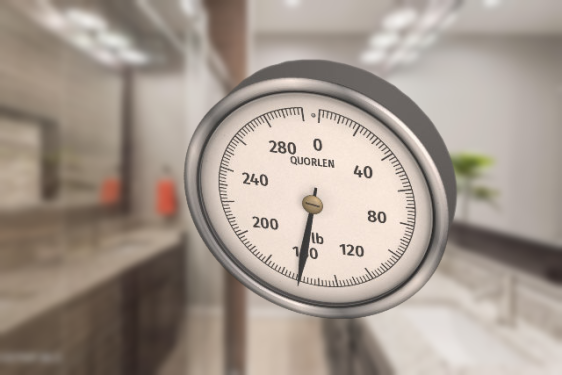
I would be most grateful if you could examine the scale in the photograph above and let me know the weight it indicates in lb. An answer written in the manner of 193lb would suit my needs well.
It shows 160lb
